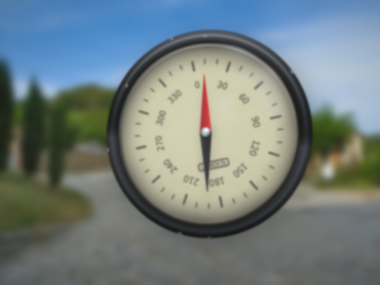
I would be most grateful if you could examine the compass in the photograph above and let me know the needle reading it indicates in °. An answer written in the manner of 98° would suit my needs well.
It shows 10°
